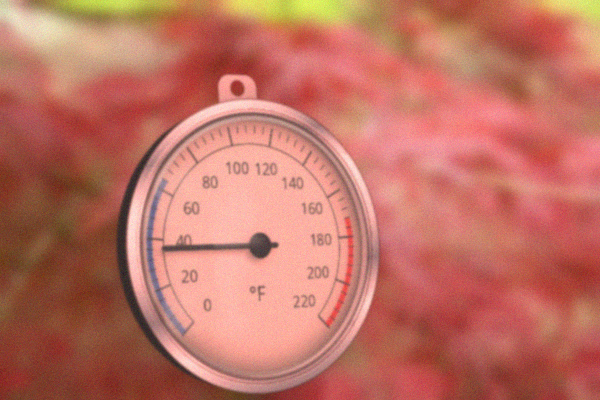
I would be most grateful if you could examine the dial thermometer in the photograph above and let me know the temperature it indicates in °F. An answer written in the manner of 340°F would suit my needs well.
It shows 36°F
